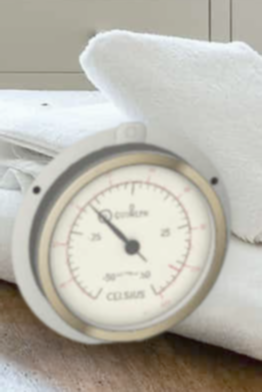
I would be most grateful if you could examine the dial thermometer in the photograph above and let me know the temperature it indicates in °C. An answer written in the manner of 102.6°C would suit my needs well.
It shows -15°C
